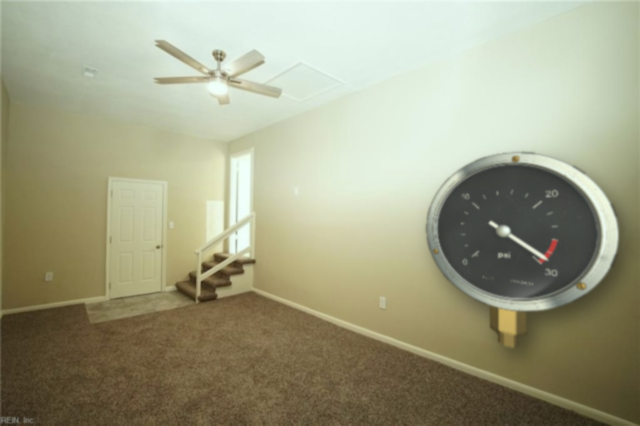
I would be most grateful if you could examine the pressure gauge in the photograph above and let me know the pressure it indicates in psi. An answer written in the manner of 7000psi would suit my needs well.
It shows 29psi
